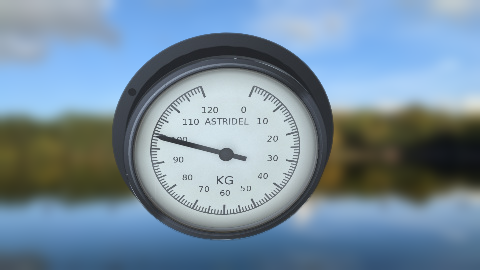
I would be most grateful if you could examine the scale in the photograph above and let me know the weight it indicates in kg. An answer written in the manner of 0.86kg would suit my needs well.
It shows 100kg
